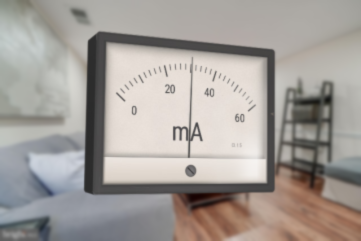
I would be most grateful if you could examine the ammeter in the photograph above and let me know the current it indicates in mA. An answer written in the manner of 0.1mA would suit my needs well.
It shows 30mA
